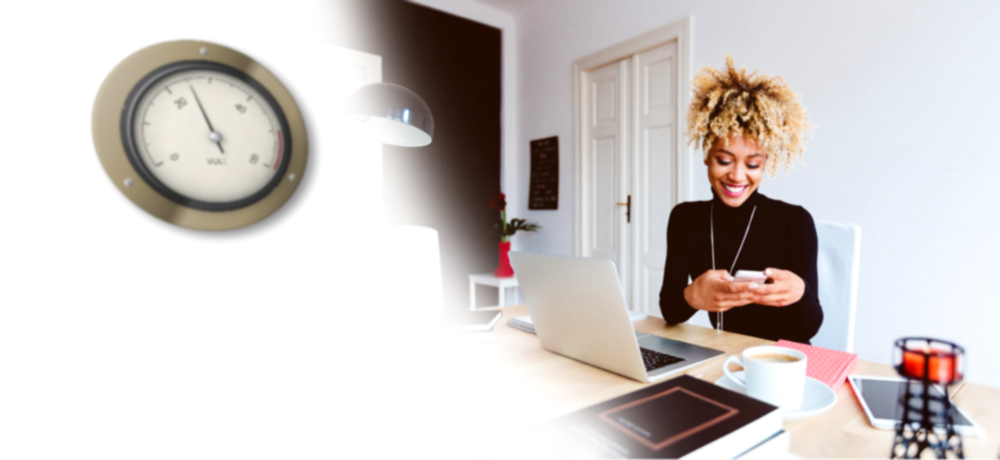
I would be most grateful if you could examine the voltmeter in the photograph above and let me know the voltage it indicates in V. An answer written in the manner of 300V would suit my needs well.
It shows 25V
